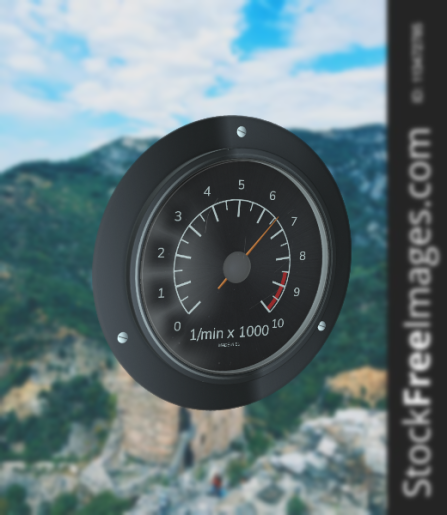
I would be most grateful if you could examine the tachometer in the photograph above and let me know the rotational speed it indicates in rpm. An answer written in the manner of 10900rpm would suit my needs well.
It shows 6500rpm
